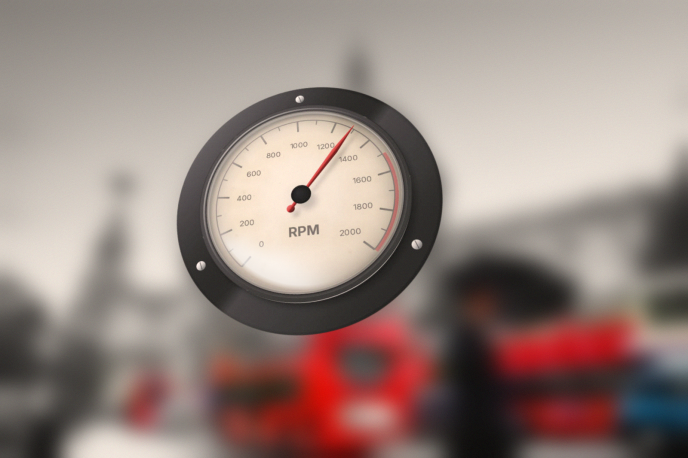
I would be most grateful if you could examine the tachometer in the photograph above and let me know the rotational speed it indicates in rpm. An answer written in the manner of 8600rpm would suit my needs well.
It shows 1300rpm
